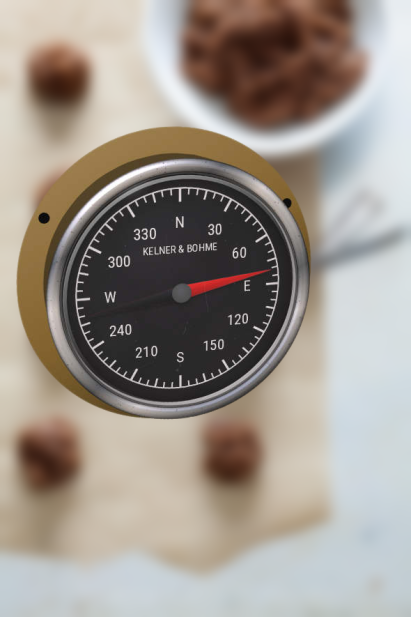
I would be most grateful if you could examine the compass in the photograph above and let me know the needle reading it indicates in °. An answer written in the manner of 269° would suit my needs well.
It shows 80°
